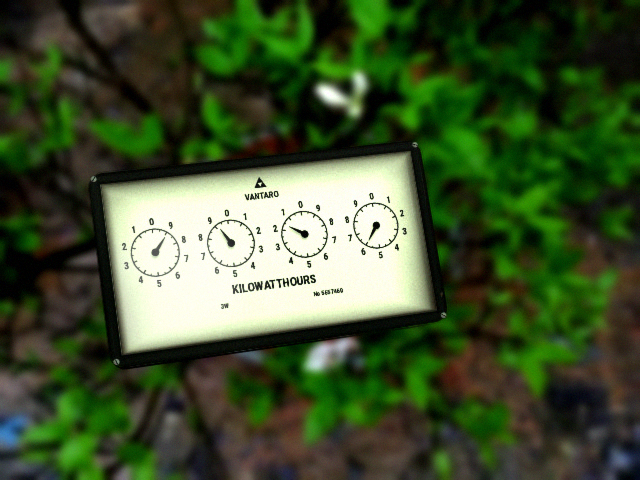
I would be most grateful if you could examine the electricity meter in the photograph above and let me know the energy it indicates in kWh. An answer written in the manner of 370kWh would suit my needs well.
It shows 8916kWh
